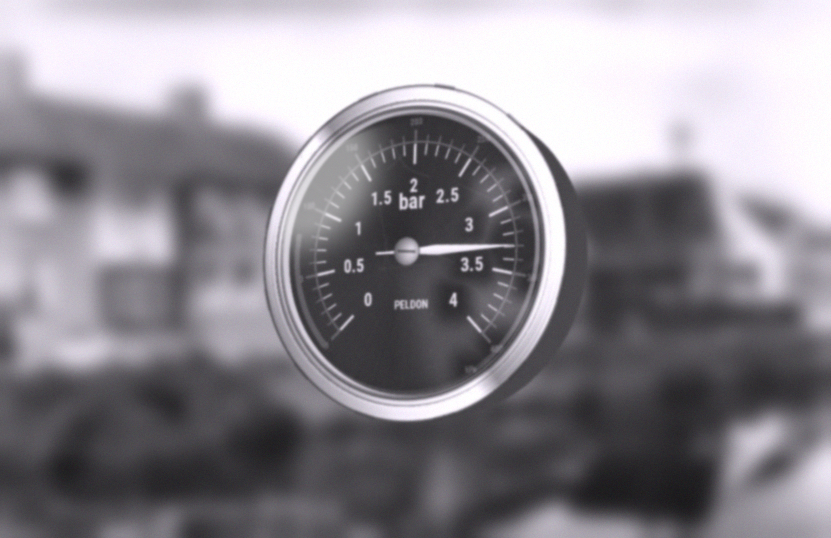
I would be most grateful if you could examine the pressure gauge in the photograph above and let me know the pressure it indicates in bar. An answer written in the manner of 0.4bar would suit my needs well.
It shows 3.3bar
